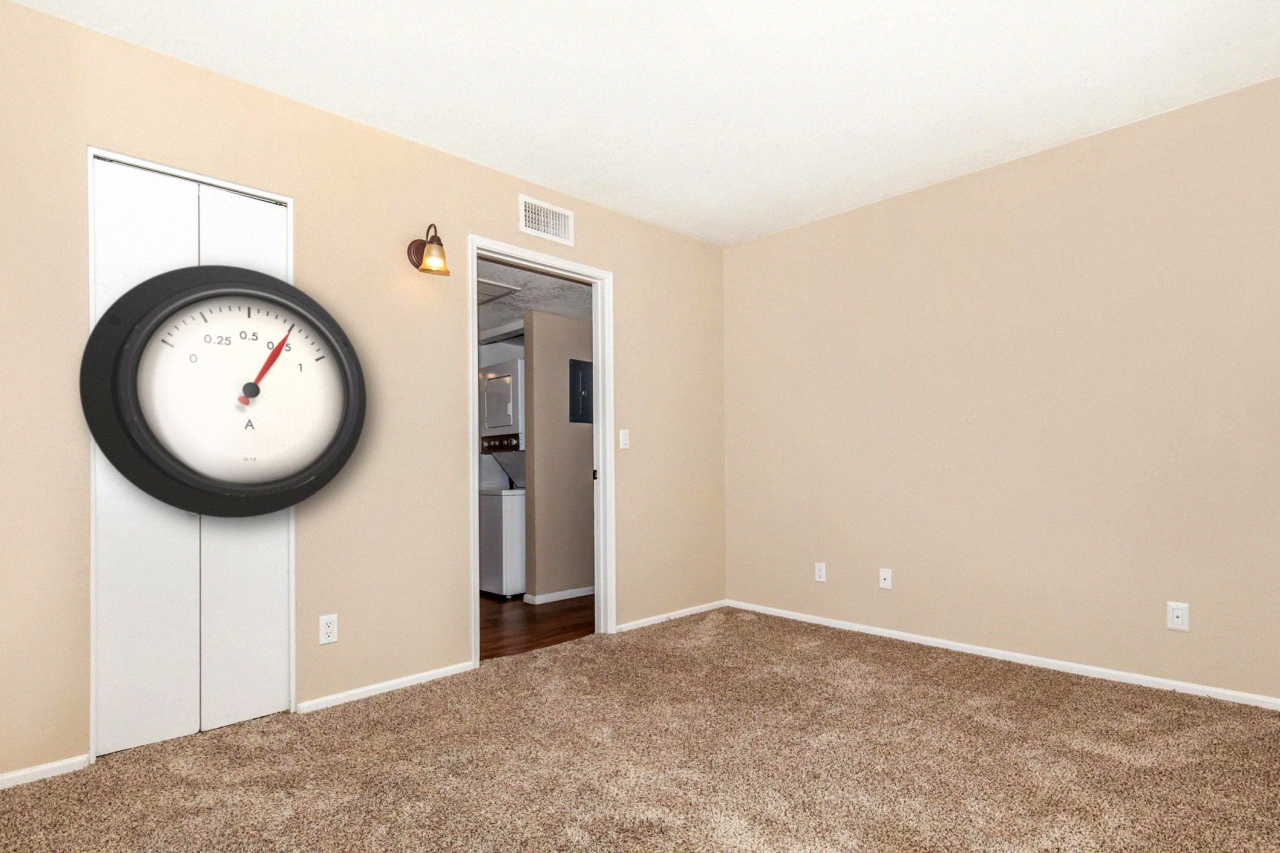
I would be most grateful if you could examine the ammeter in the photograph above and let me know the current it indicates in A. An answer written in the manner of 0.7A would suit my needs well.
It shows 0.75A
